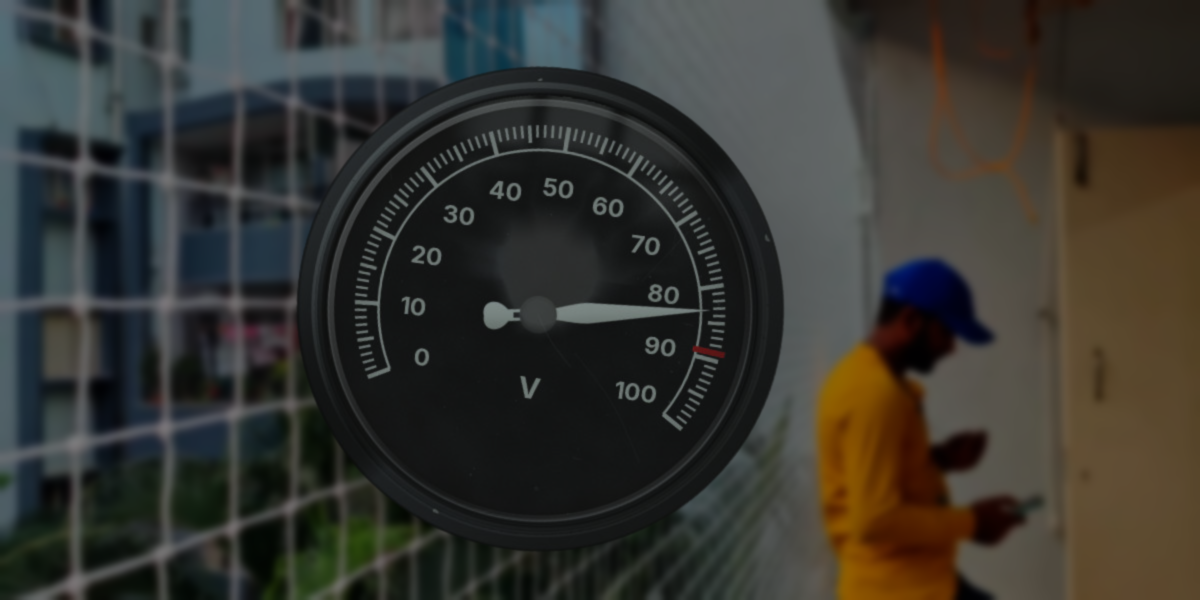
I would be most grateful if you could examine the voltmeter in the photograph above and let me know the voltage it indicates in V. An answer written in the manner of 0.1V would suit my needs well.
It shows 83V
